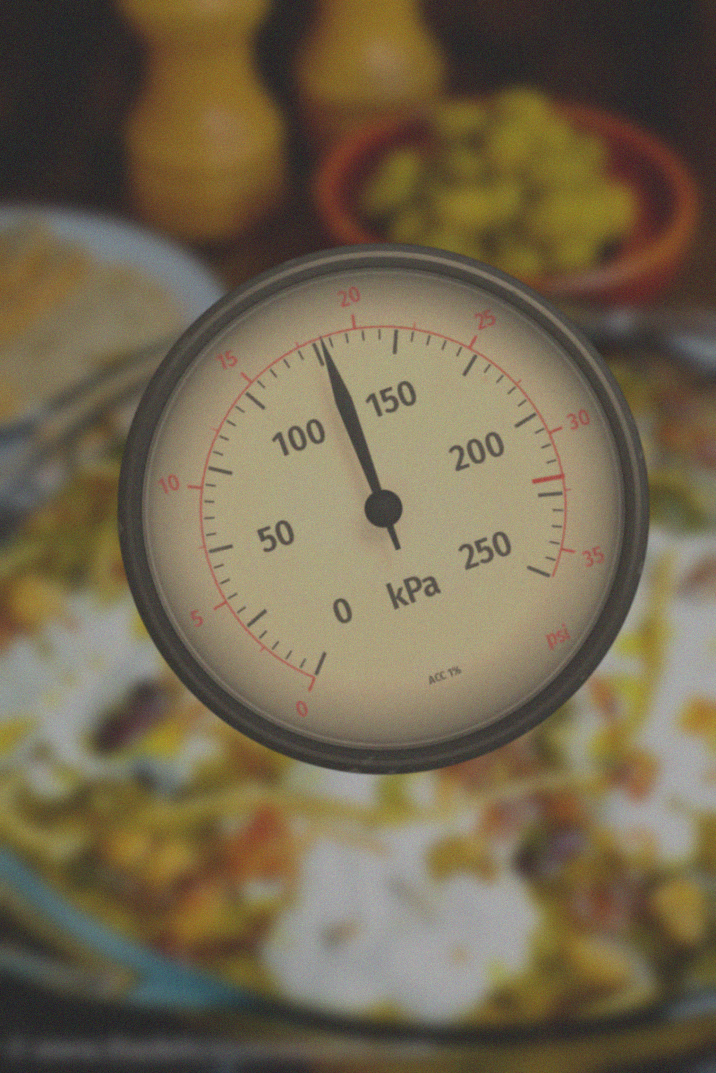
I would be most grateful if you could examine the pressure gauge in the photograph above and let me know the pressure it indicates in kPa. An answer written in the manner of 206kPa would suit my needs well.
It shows 127.5kPa
